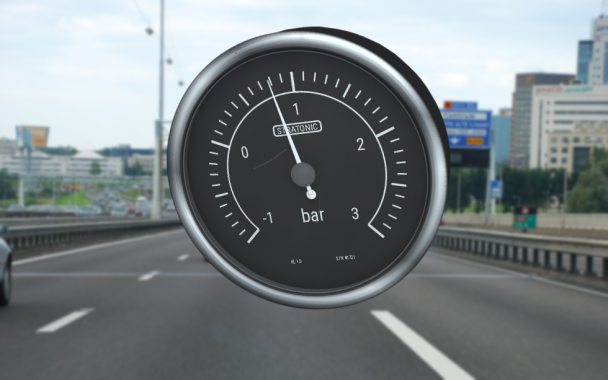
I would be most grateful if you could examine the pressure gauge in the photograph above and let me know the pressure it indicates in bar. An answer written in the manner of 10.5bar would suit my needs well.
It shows 0.8bar
